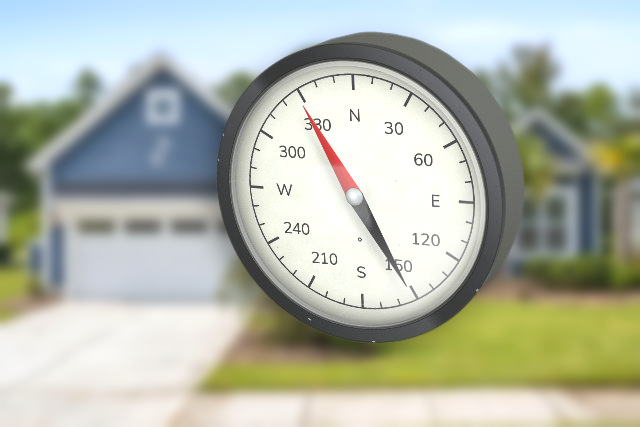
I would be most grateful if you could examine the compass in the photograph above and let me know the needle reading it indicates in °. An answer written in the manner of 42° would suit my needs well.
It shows 330°
